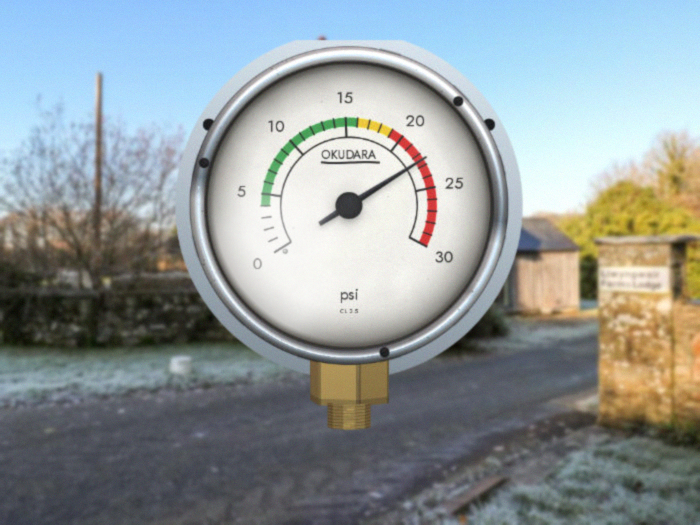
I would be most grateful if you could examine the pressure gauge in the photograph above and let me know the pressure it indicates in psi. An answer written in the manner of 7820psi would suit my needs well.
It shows 22.5psi
